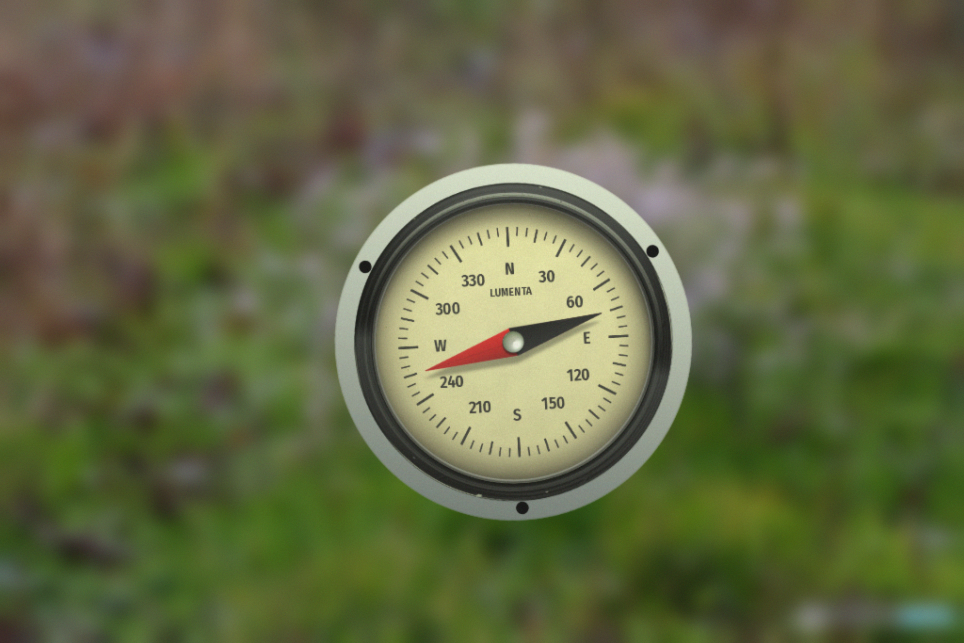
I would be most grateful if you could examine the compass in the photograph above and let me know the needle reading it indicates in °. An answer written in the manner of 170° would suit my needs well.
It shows 255°
